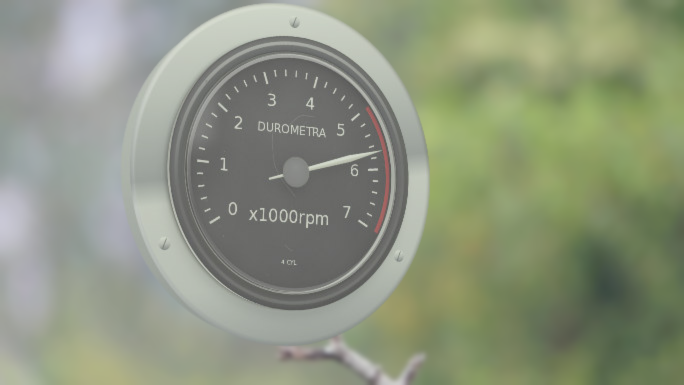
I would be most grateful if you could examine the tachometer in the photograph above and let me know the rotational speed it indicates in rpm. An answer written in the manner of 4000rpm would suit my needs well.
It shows 5700rpm
